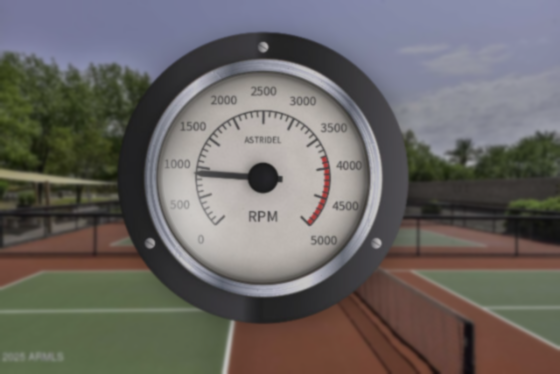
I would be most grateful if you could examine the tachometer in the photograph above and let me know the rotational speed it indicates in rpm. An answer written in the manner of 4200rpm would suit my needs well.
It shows 900rpm
